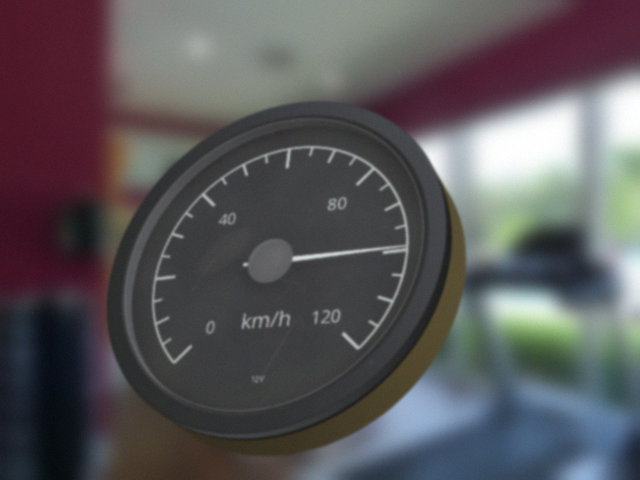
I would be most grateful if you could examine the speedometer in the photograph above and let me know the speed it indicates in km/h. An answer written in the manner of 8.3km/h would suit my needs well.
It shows 100km/h
